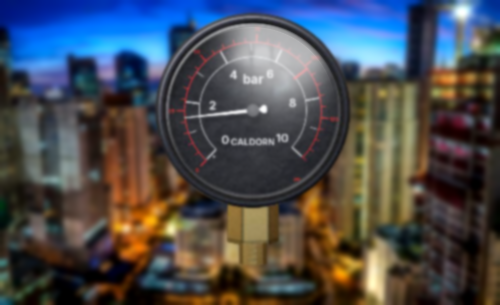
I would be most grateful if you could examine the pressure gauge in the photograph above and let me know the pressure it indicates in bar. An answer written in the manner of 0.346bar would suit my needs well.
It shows 1.5bar
